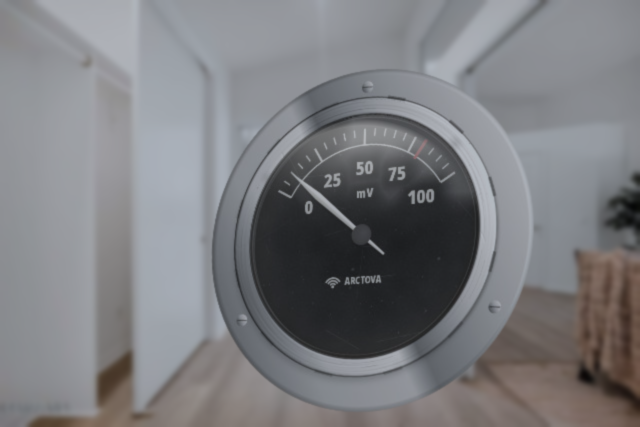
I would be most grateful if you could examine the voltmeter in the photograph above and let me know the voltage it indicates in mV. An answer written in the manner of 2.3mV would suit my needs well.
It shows 10mV
